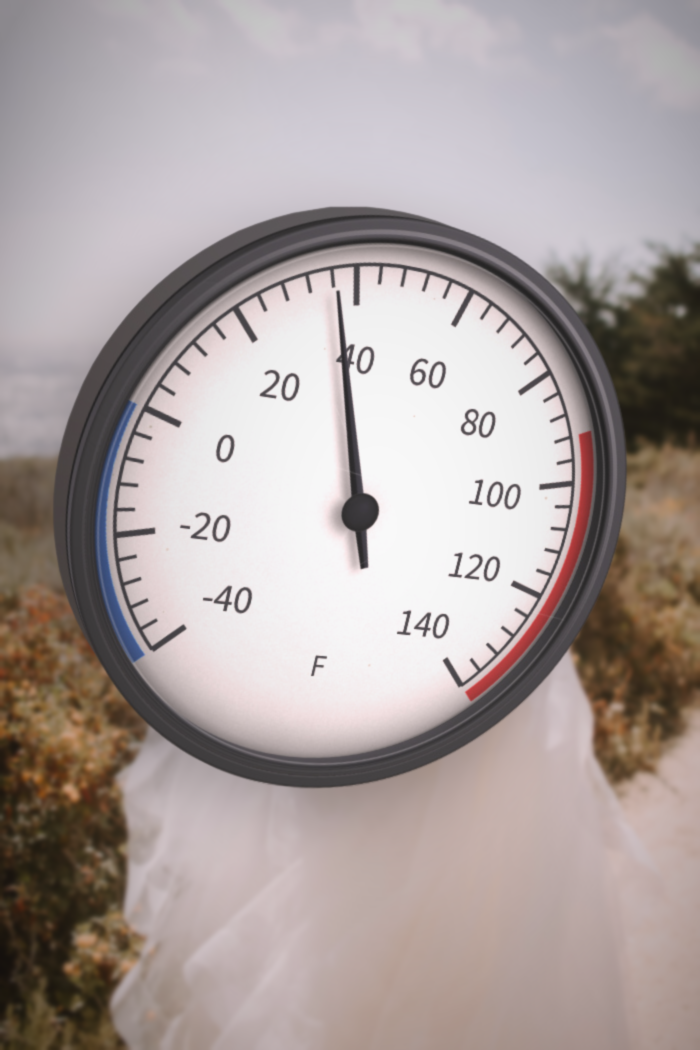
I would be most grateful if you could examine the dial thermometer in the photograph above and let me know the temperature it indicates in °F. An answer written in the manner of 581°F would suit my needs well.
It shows 36°F
